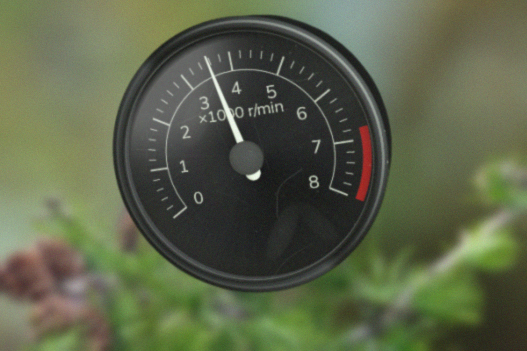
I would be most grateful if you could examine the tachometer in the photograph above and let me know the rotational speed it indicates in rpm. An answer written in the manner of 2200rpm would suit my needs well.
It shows 3600rpm
